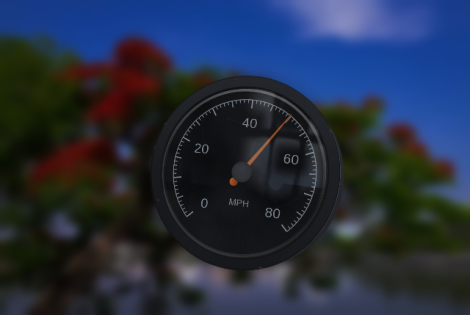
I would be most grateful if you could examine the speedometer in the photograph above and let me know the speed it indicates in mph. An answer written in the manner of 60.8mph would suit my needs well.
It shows 50mph
